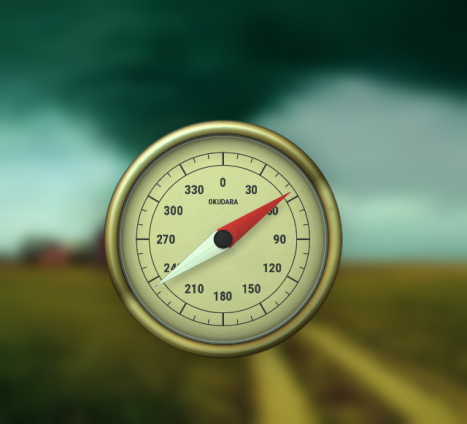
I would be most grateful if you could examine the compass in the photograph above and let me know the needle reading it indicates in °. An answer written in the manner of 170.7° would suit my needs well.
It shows 55°
